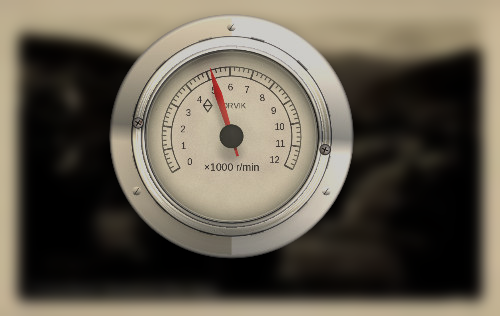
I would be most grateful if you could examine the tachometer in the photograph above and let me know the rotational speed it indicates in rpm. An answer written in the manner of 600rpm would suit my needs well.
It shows 5200rpm
